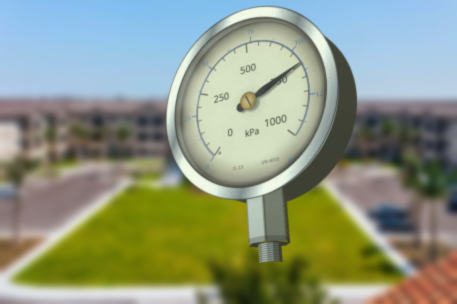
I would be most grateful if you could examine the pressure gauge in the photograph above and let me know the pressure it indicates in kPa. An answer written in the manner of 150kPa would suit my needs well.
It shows 750kPa
